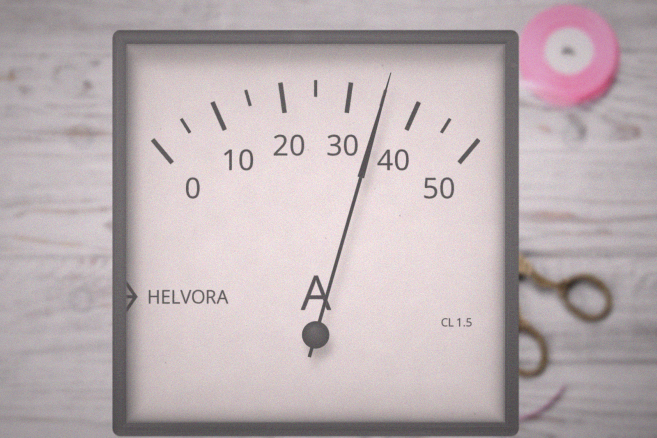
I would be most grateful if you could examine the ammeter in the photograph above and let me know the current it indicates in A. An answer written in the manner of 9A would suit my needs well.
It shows 35A
